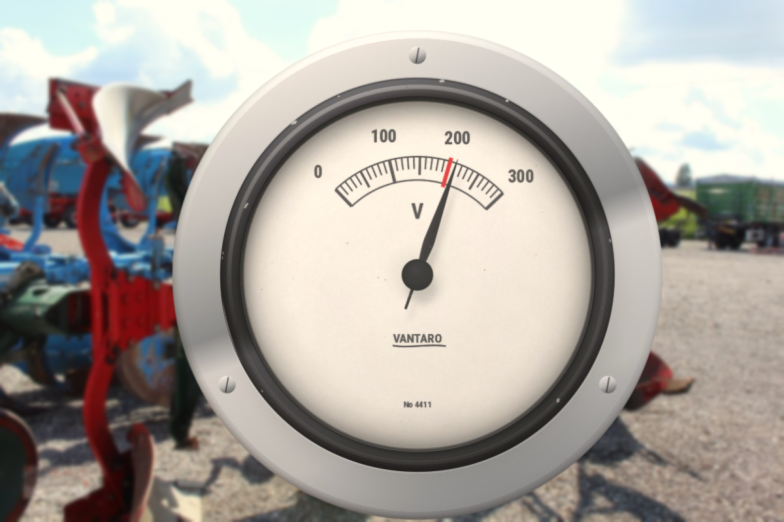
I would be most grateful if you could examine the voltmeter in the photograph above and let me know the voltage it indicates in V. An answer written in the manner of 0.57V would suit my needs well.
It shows 210V
